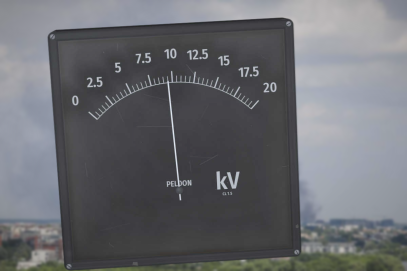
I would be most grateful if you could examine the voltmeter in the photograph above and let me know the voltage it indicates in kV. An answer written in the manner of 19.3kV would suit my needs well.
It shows 9.5kV
